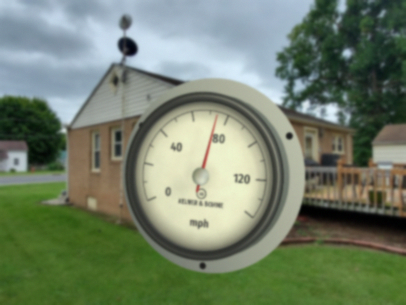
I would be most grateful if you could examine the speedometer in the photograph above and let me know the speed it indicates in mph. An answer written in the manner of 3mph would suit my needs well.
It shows 75mph
